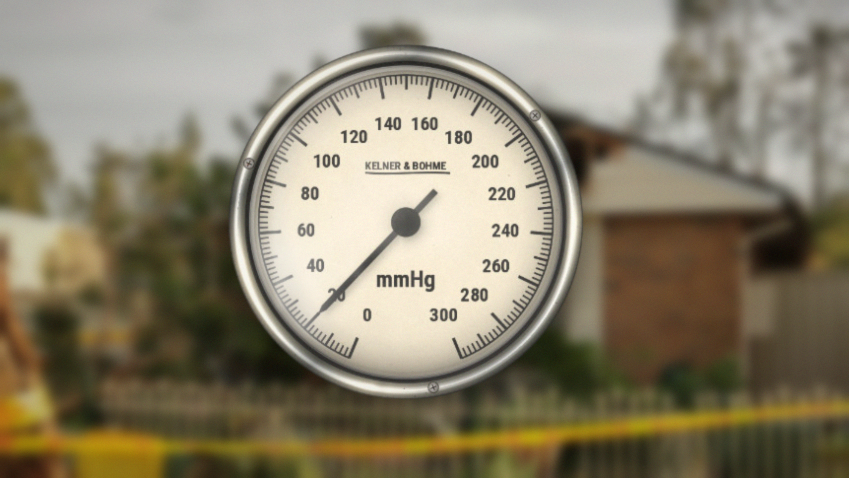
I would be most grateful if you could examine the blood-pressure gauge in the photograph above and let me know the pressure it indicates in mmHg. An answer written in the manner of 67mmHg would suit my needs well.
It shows 20mmHg
